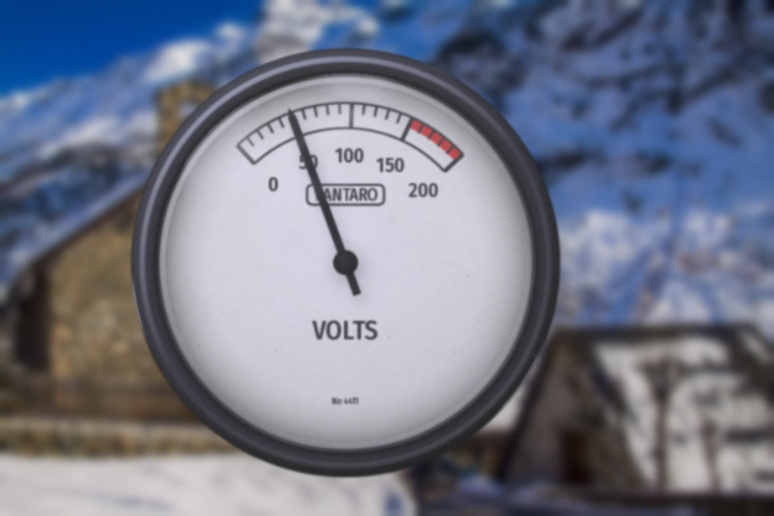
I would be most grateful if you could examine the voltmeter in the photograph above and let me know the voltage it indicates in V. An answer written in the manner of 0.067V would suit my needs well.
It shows 50V
